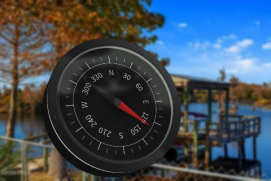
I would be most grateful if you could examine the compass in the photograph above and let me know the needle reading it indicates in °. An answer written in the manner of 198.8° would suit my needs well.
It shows 130°
